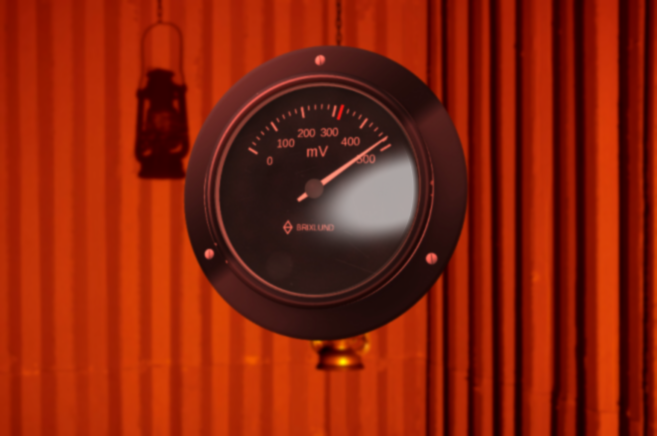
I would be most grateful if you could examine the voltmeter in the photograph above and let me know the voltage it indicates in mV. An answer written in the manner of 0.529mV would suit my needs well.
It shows 480mV
